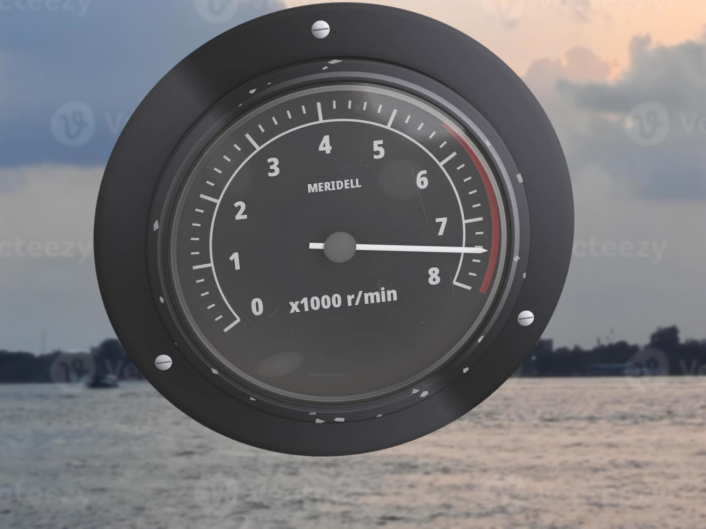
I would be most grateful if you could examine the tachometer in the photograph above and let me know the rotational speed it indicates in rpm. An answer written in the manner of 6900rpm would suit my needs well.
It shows 7400rpm
